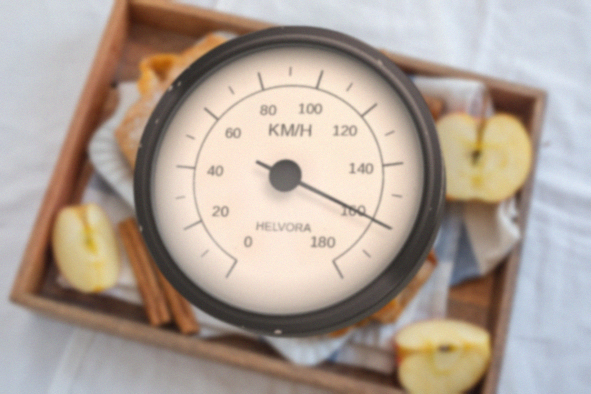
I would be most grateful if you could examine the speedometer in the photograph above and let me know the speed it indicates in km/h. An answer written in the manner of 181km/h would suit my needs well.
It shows 160km/h
